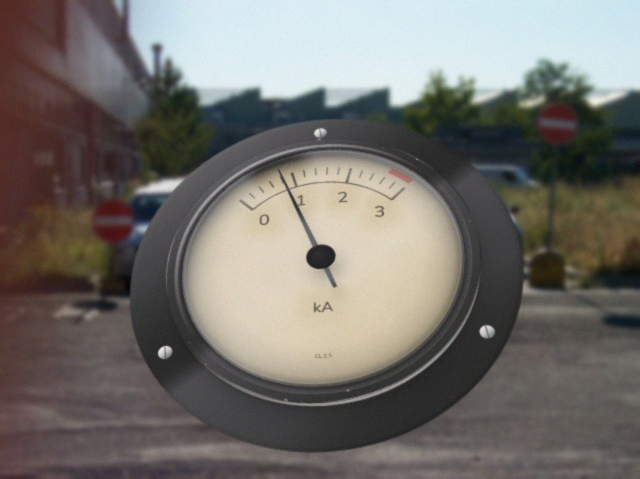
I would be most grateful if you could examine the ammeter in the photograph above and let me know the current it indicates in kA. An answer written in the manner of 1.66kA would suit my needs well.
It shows 0.8kA
